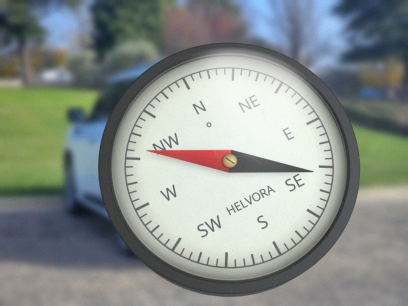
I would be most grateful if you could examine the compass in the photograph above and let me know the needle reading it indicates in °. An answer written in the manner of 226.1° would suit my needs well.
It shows 305°
